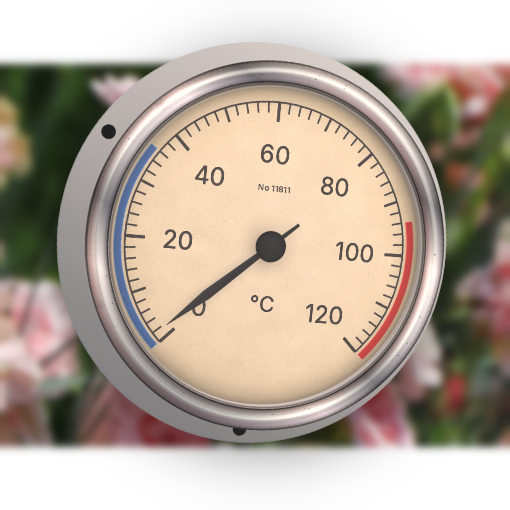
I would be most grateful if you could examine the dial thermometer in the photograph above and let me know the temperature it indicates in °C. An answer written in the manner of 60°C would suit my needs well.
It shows 2°C
